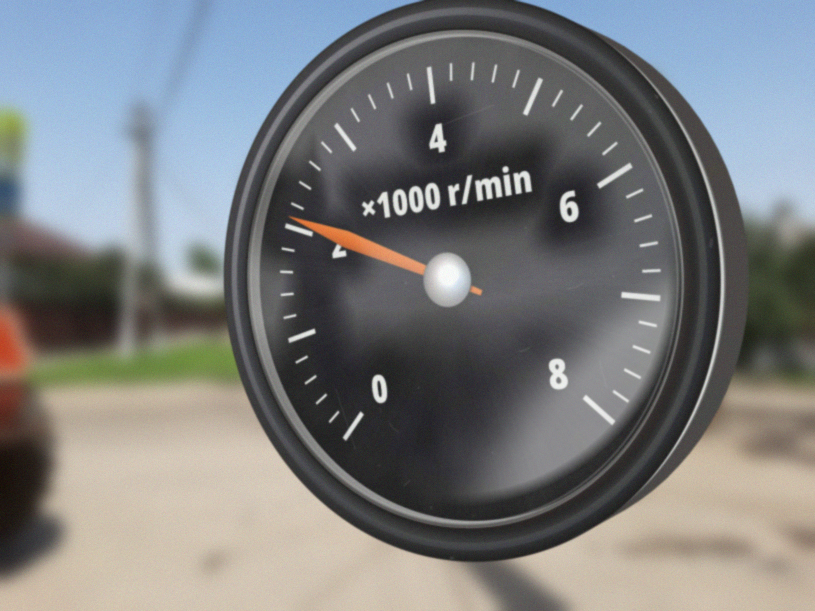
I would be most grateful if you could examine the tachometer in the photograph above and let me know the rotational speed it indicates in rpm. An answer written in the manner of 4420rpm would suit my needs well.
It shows 2100rpm
